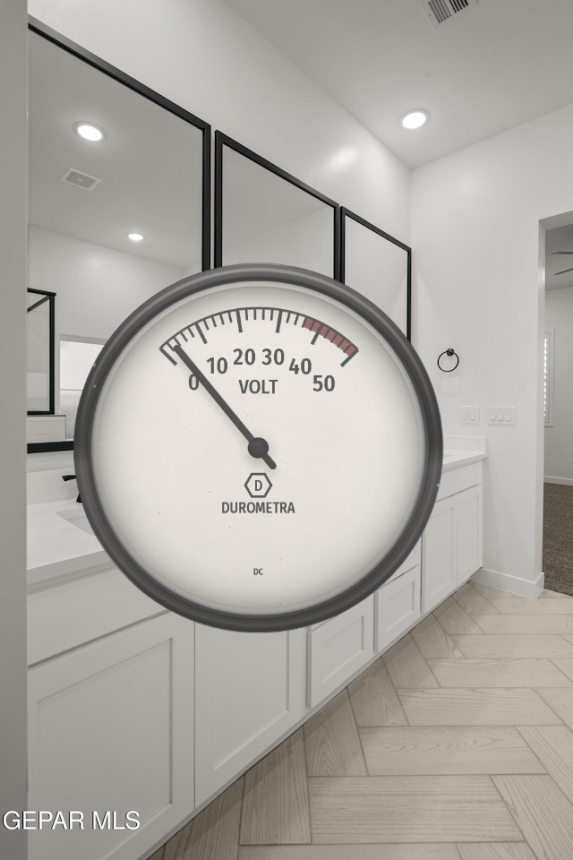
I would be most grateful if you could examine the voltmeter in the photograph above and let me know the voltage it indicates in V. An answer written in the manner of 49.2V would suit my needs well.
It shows 3V
